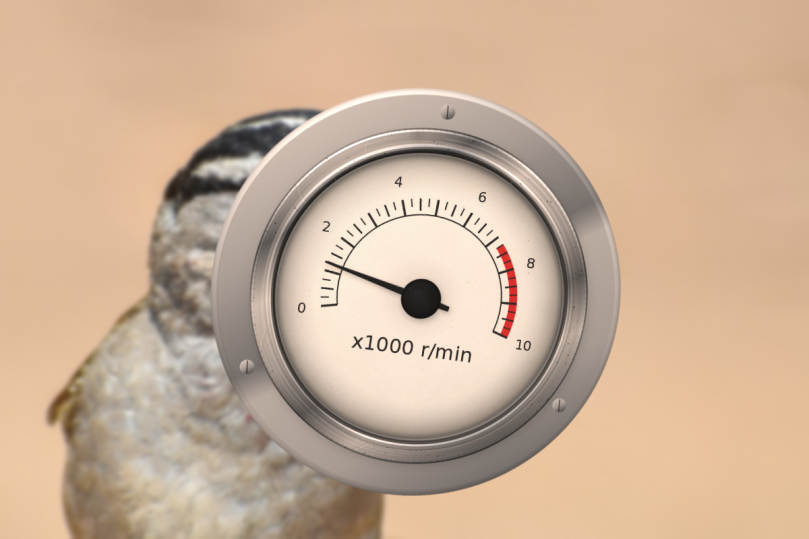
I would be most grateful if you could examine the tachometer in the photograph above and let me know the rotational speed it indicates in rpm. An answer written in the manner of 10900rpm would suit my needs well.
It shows 1250rpm
